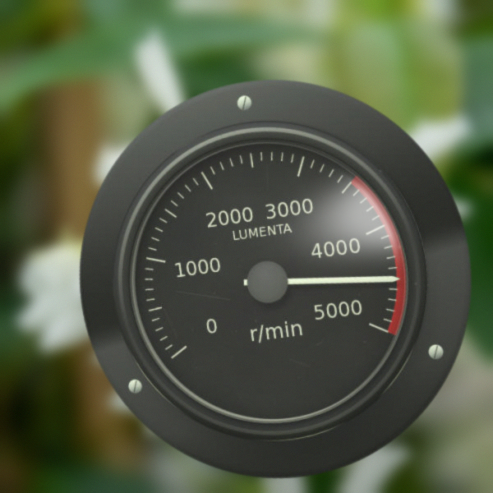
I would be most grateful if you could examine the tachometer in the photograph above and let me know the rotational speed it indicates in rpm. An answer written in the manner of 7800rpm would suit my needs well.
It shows 4500rpm
